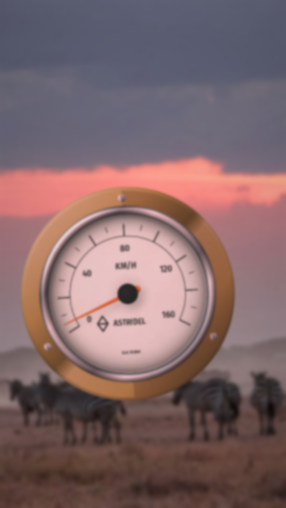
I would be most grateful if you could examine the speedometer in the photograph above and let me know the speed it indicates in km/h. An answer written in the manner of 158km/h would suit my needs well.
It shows 5km/h
